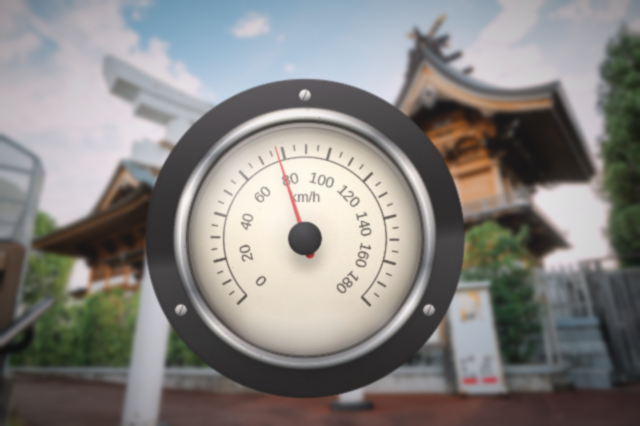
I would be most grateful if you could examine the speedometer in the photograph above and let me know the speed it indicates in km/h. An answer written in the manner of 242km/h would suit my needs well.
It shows 77.5km/h
